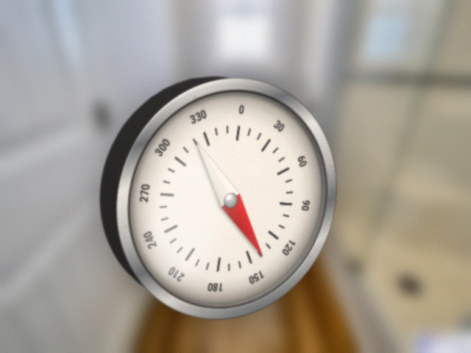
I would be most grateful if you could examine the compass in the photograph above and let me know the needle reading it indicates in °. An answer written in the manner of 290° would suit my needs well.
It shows 140°
